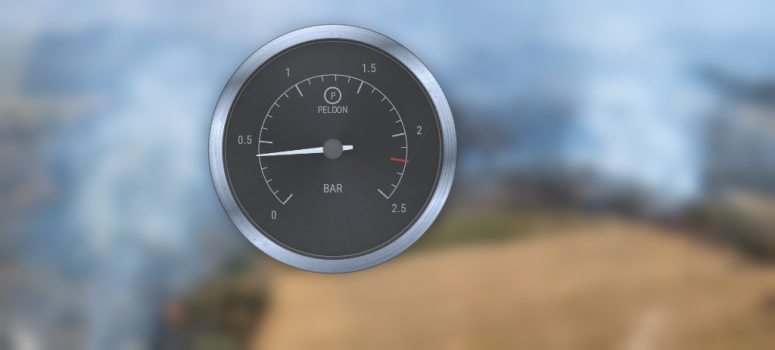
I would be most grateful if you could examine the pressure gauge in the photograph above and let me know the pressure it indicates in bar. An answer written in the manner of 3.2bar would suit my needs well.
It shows 0.4bar
